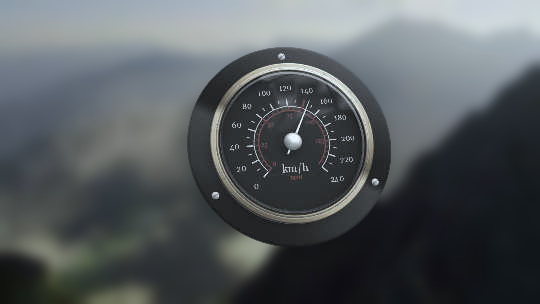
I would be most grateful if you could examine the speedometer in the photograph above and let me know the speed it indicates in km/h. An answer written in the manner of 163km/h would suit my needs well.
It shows 145km/h
